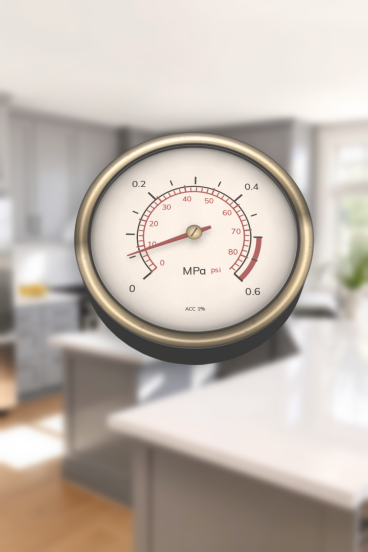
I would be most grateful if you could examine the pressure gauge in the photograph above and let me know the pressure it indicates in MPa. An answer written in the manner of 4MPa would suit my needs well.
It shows 0.05MPa
